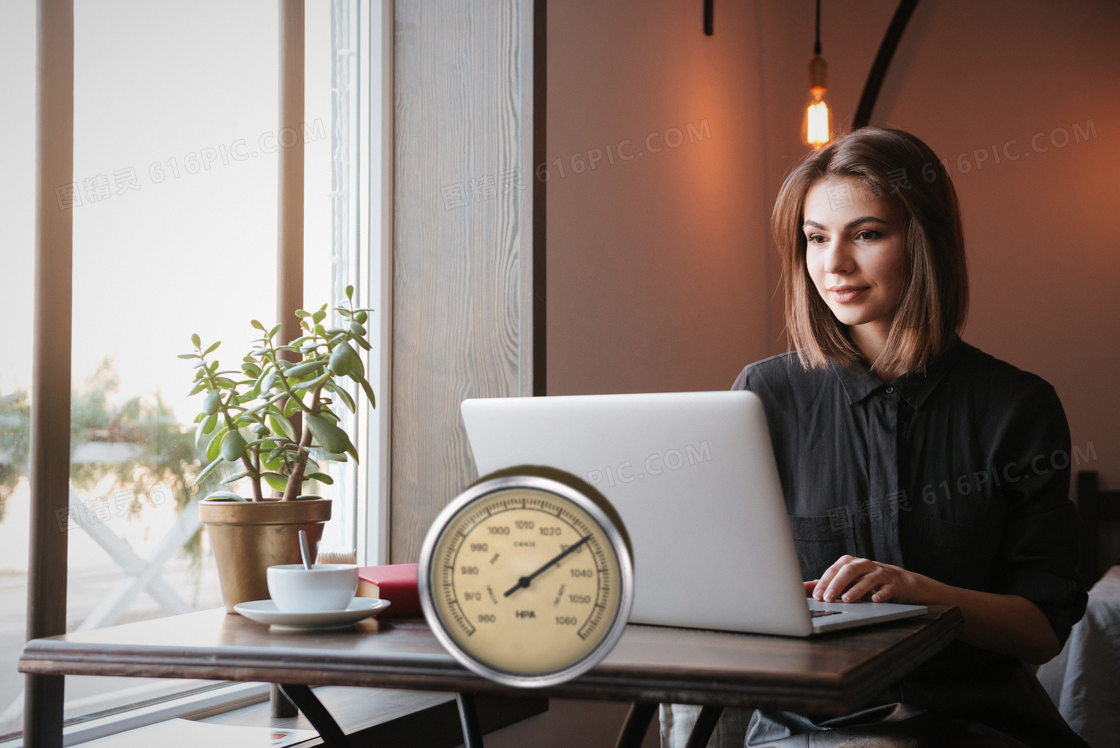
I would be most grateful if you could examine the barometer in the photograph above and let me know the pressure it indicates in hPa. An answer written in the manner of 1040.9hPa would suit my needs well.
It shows 1030hPa
